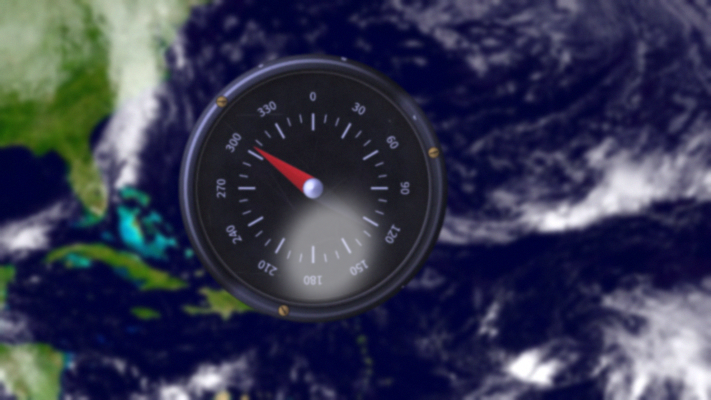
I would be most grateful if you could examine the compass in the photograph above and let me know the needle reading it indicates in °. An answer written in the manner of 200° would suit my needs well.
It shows 305°
